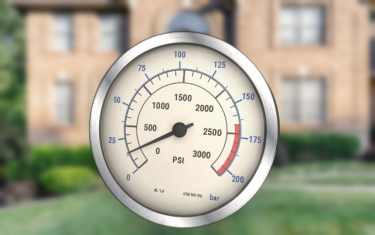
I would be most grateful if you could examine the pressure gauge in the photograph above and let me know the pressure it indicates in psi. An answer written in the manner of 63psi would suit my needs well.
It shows 200psi
